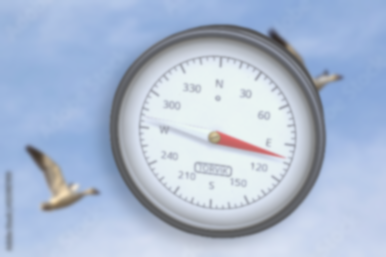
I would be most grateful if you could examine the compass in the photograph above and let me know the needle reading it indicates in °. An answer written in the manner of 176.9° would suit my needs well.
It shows 100°
